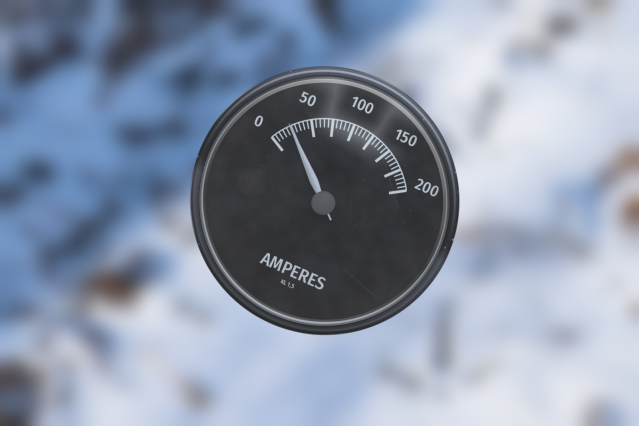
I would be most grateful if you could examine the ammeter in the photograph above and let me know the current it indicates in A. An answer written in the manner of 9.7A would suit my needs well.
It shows 25A
